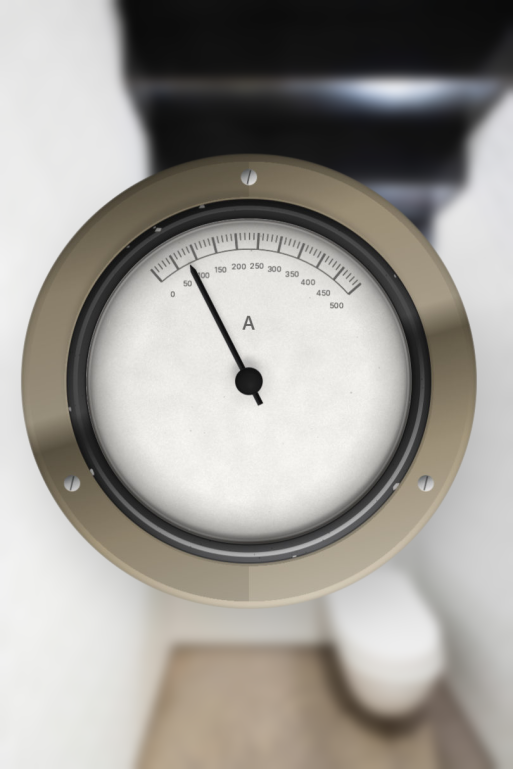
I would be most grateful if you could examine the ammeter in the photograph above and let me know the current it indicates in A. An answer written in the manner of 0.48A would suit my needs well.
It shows 80A
